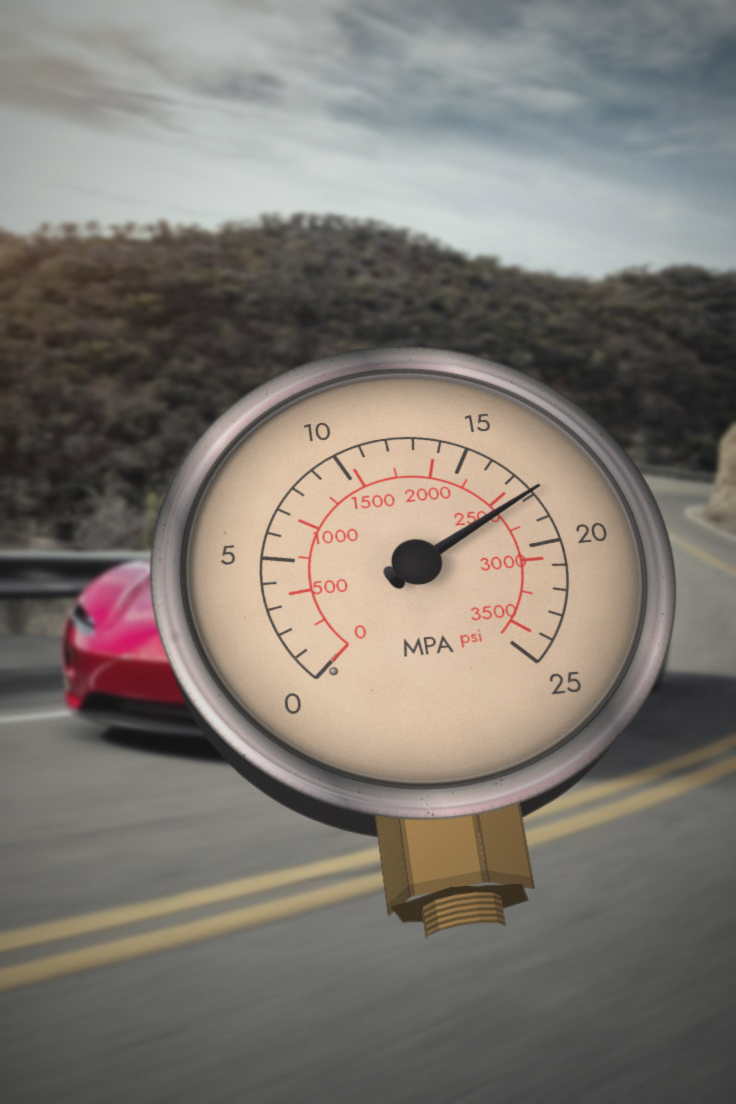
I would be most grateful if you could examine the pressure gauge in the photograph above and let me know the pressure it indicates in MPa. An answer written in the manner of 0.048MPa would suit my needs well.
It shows 18MPa
